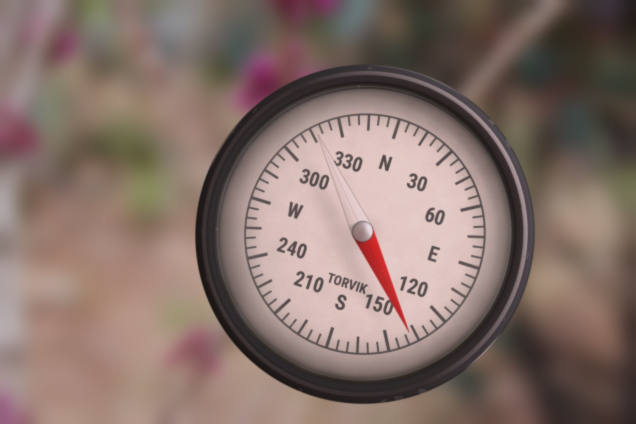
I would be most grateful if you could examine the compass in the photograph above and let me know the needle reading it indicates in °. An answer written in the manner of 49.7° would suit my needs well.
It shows 137.5°
